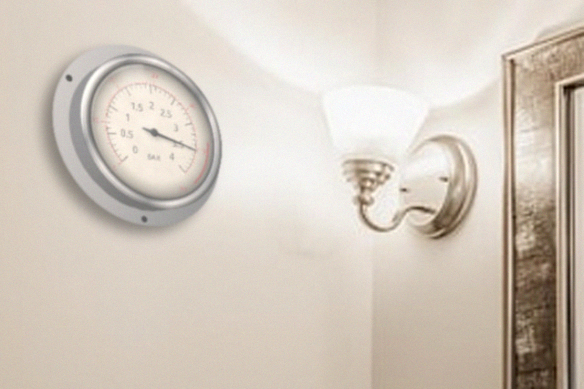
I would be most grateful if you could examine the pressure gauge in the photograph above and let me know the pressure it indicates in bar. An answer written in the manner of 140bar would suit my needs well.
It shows 3.5bar
